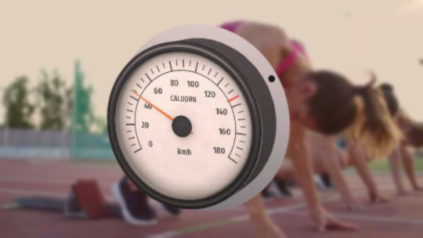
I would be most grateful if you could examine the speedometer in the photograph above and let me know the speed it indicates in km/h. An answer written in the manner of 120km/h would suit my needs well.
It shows 45km/h
